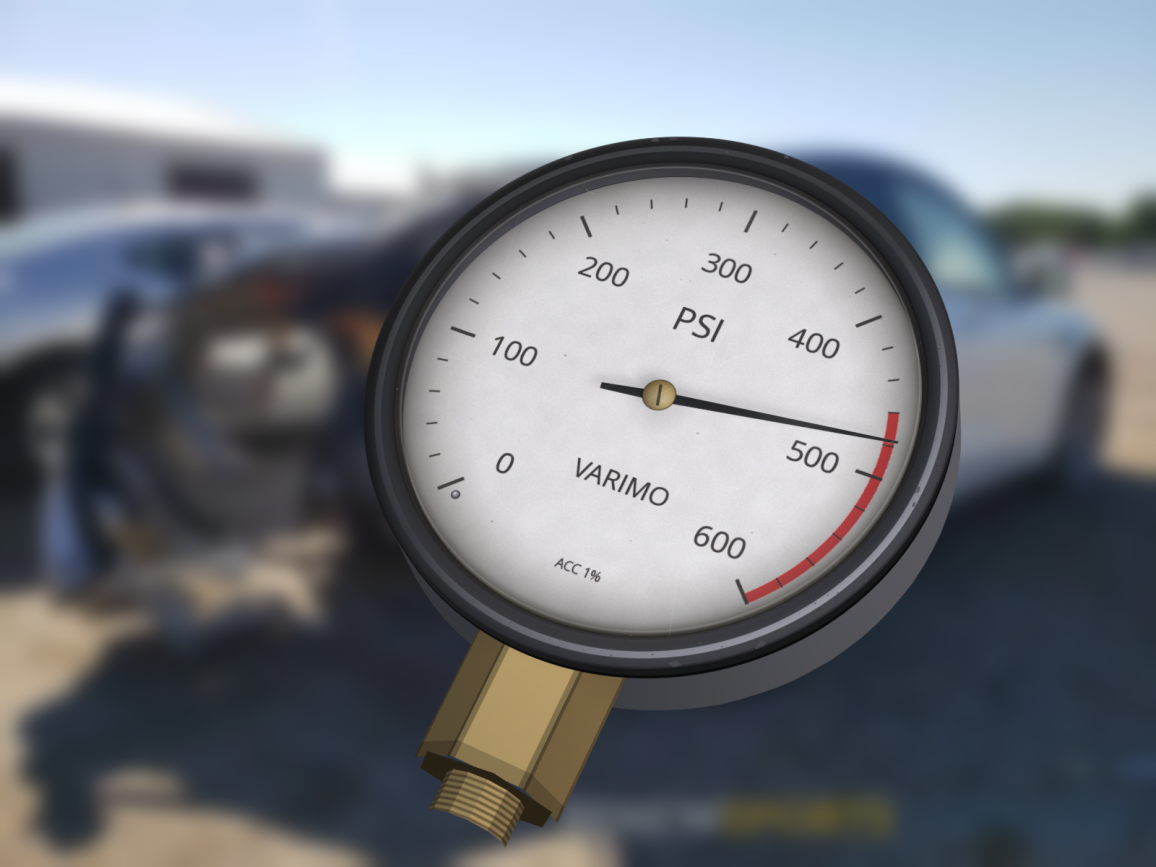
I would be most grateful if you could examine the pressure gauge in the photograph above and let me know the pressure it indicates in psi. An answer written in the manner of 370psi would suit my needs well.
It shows 480psi
